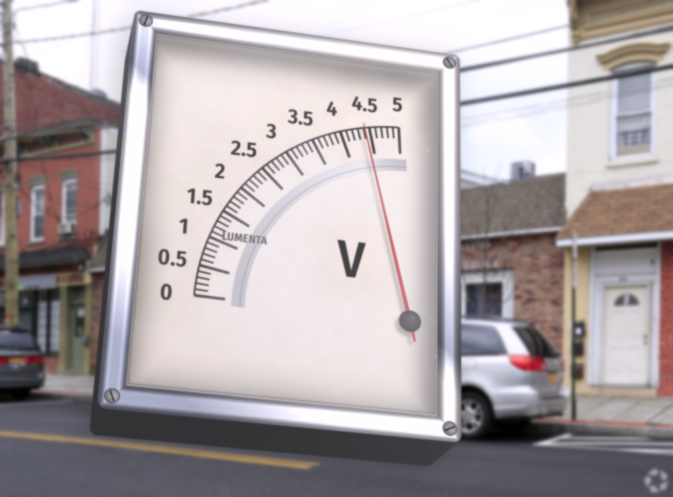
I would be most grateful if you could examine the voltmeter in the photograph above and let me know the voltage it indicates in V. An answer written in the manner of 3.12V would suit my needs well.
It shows 4.4V
